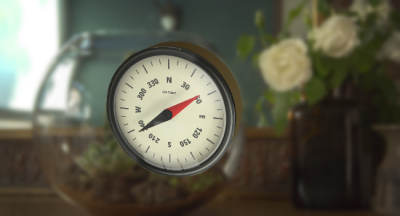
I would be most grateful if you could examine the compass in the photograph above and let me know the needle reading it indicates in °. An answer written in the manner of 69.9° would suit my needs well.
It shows 55°
